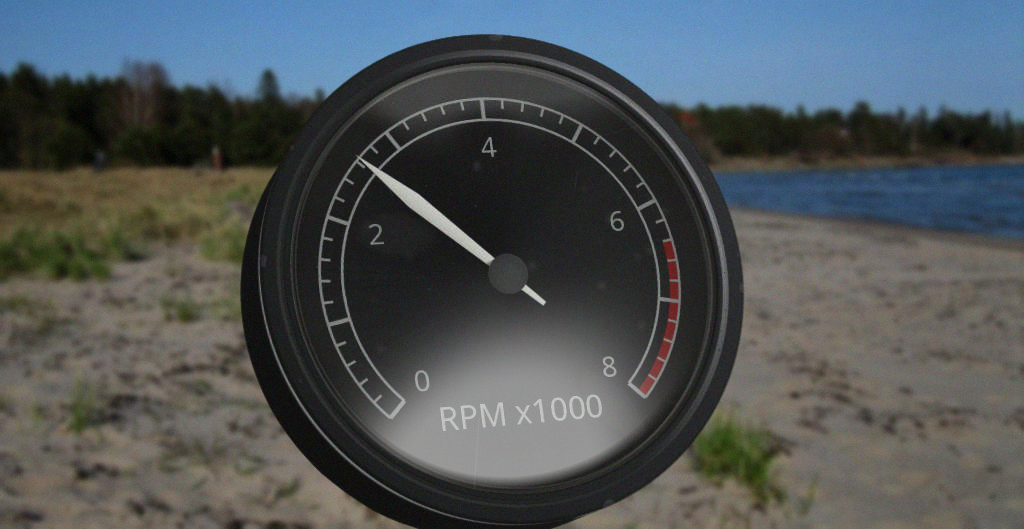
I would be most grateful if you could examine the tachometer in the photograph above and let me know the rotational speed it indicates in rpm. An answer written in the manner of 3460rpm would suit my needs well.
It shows 2600rpm
